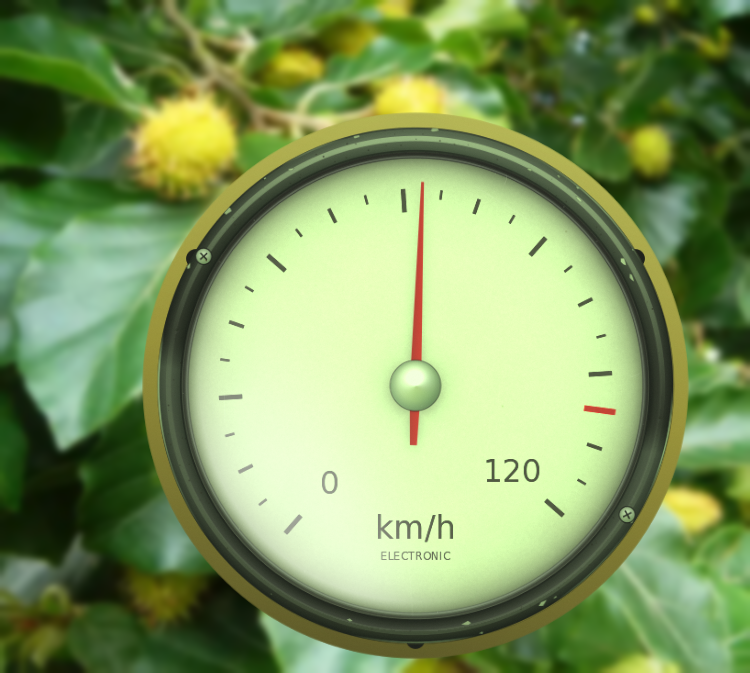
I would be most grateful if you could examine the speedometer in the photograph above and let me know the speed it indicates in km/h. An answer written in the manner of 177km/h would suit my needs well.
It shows 62.5km/h
